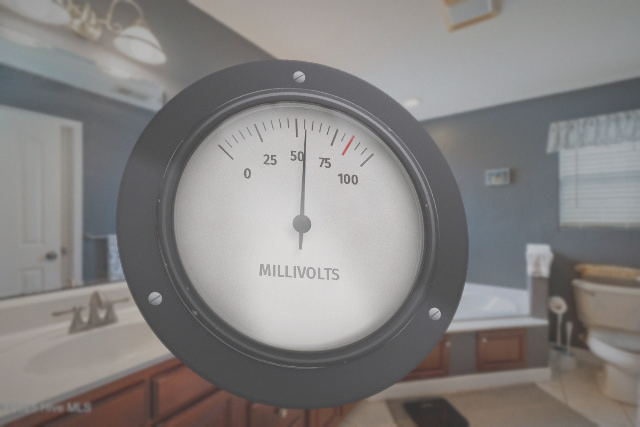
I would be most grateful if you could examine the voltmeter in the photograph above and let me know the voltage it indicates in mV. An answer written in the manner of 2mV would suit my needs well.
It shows 55mV
